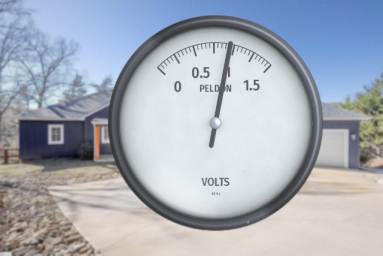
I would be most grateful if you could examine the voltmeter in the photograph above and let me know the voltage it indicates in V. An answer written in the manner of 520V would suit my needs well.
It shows 0.95V
